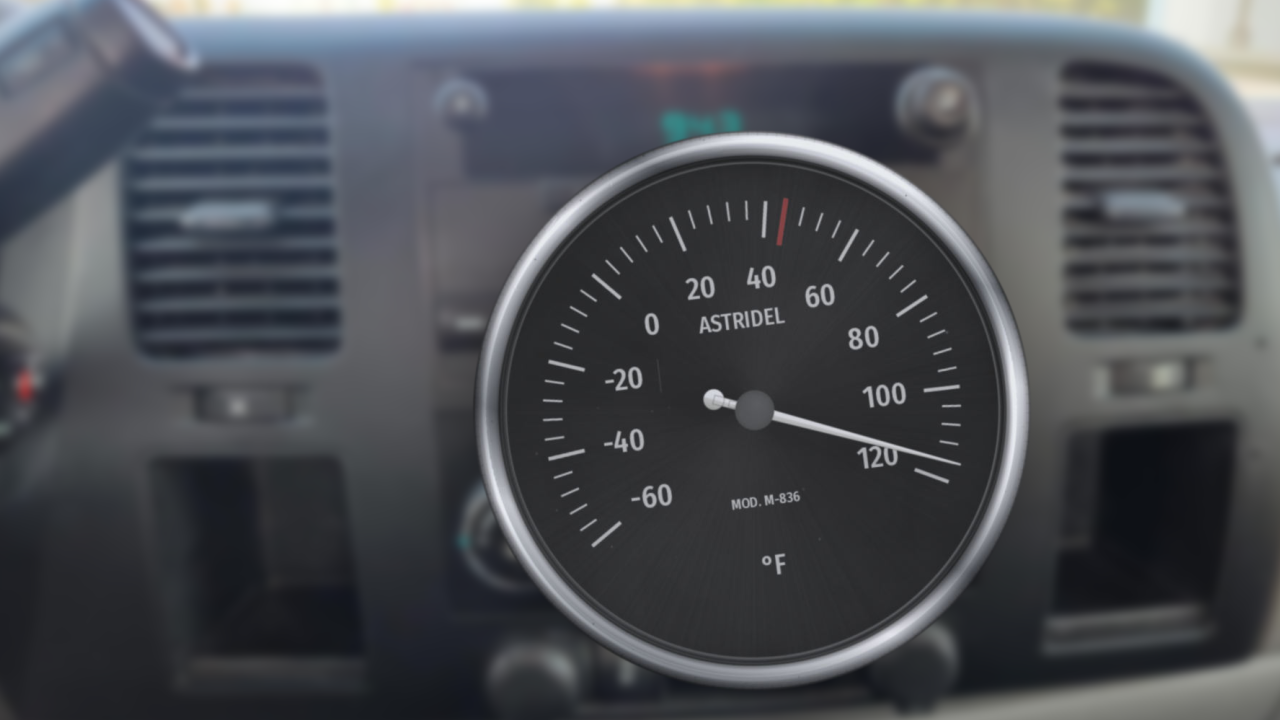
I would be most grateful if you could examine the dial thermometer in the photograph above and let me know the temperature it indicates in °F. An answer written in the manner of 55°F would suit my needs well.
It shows 116°F
